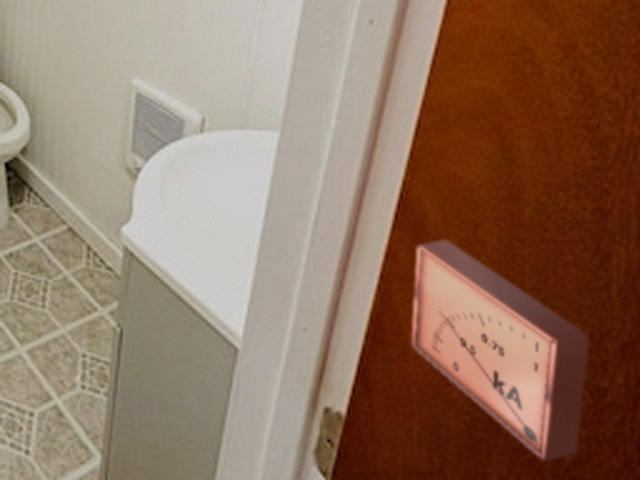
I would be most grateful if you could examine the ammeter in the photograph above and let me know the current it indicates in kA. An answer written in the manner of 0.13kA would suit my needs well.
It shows 0.5kA
